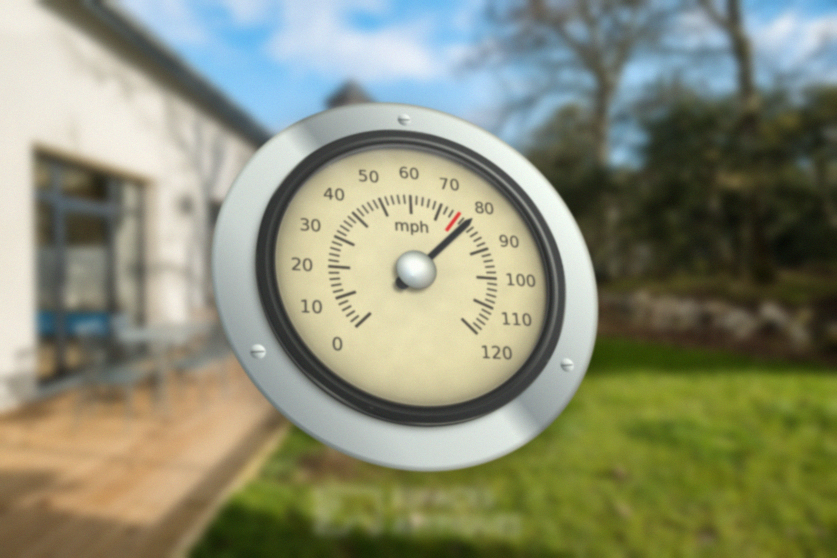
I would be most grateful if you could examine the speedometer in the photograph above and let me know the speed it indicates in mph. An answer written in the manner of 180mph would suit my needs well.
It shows 80mph
